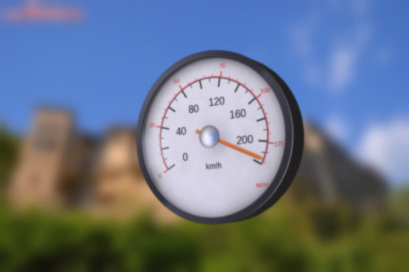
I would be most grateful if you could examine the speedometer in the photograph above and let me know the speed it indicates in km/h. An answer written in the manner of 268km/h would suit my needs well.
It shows 215km/h
